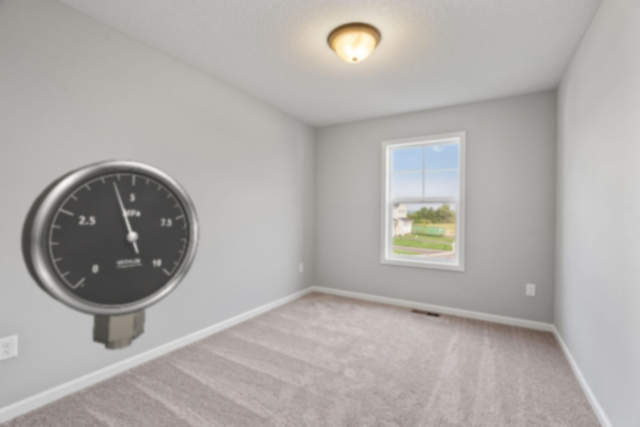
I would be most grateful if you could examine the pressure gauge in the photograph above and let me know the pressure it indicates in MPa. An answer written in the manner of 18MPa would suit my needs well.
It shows 4.25MPa
